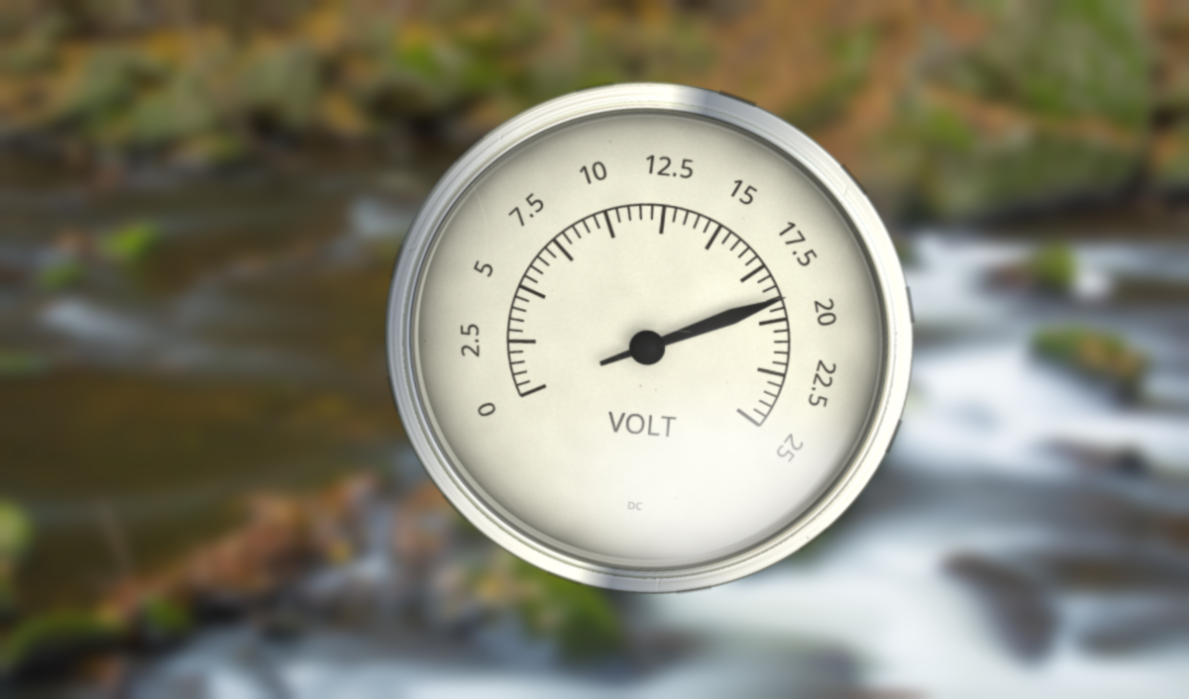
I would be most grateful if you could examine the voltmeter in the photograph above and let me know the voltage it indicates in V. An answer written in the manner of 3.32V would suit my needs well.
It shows 19V
